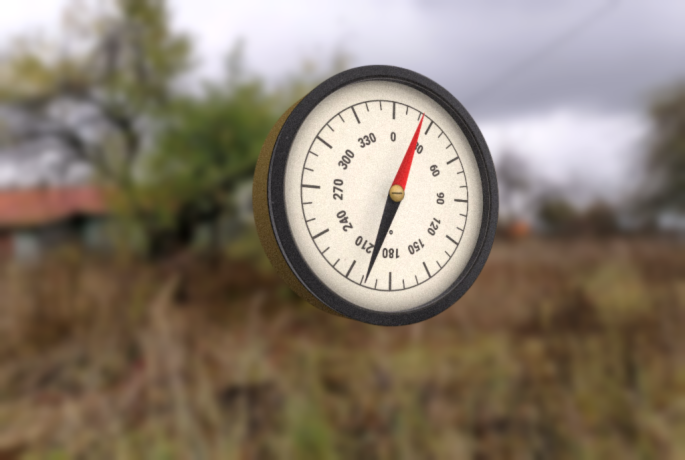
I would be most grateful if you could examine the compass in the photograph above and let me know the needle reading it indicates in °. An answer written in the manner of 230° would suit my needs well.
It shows 20°
